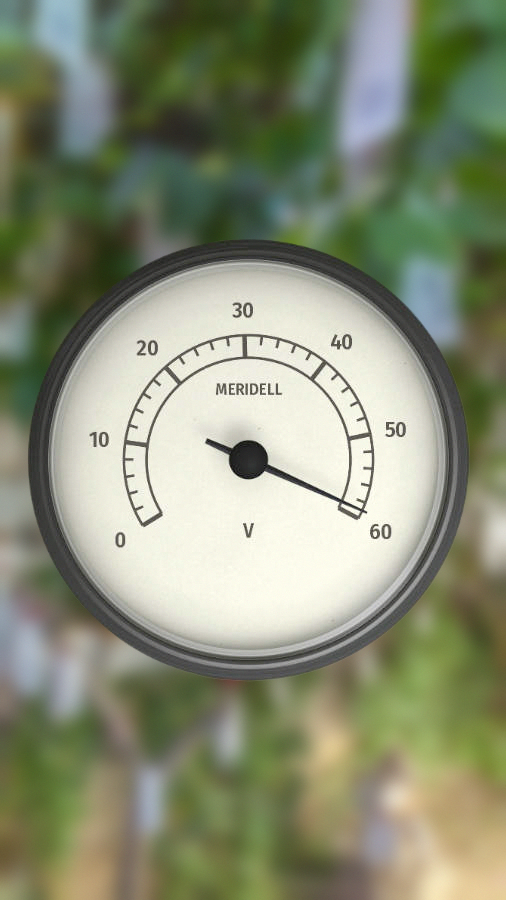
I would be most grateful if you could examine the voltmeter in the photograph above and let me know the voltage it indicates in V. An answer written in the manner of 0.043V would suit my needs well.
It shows 59V
